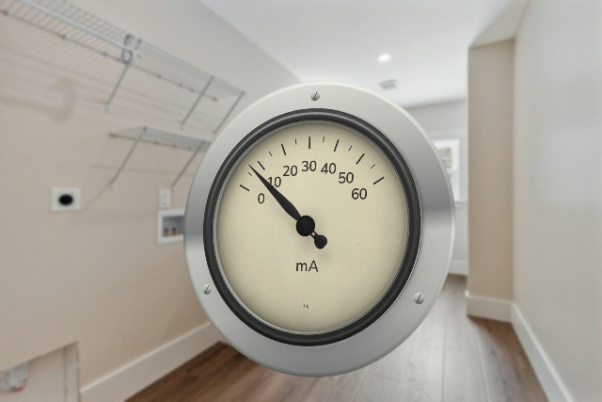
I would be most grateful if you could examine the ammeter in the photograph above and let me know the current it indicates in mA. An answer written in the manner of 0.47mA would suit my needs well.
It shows 7.5mA
